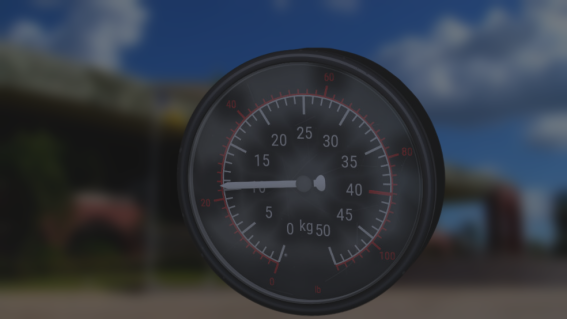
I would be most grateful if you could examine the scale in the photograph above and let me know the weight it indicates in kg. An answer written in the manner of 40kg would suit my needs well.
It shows 10.5kg
